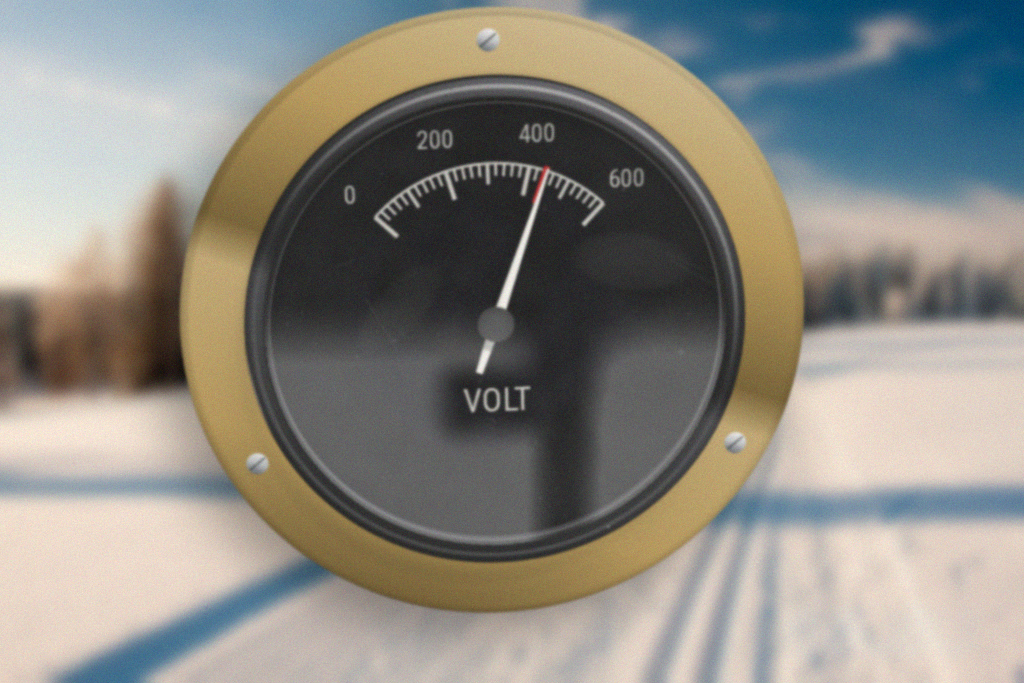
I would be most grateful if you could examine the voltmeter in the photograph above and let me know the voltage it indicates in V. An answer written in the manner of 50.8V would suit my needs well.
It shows 440V
